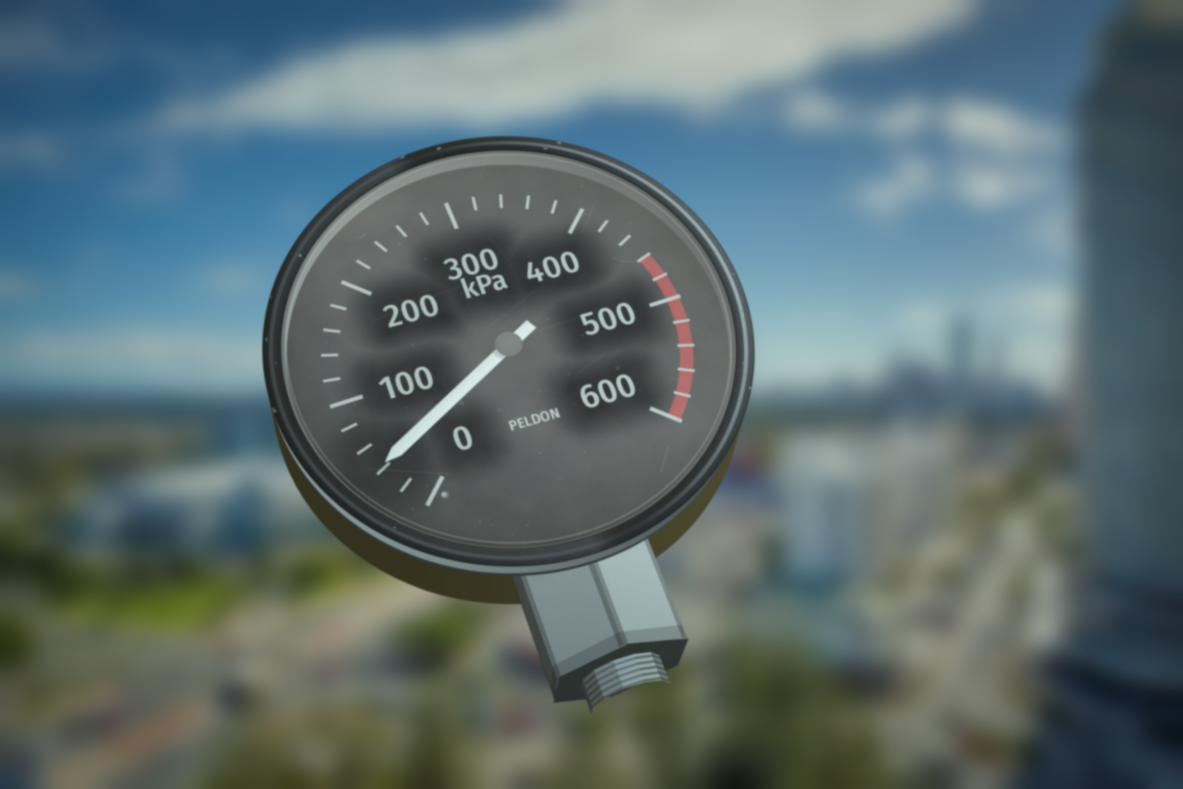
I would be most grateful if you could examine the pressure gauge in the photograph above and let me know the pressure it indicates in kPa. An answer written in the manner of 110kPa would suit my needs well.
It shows 40kPa
